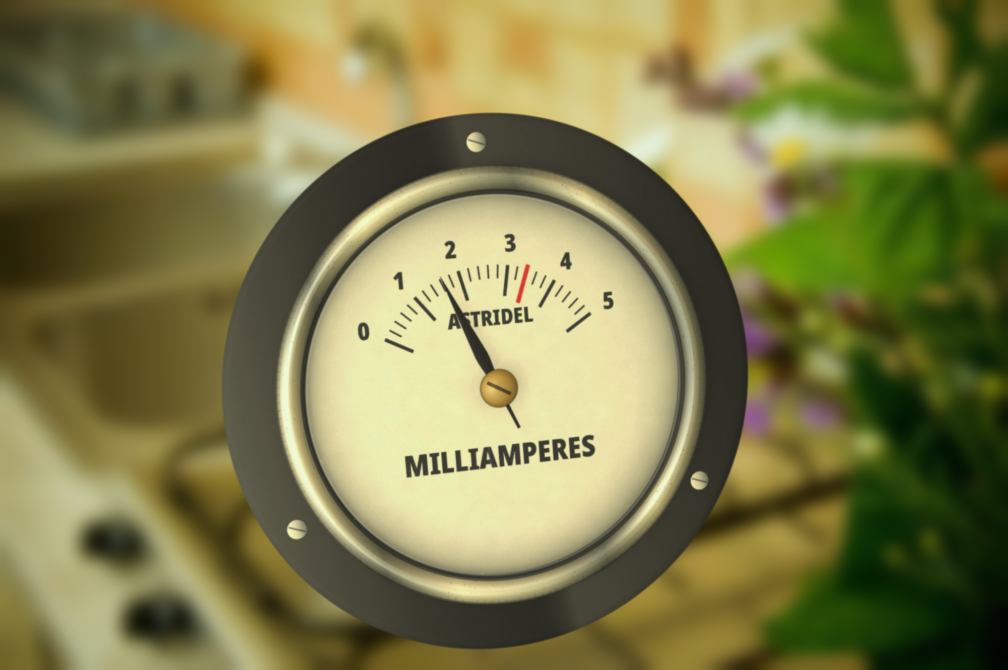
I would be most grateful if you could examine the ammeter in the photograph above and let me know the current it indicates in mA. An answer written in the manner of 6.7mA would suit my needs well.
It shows 1.6mA
